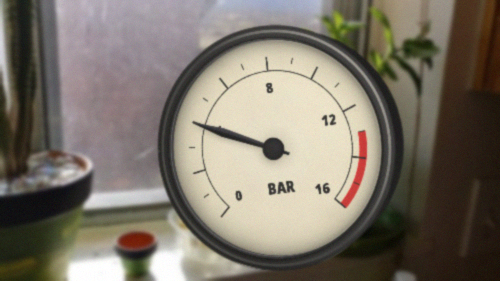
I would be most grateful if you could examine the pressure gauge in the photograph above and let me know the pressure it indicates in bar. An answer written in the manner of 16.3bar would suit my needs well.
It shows 4bar
